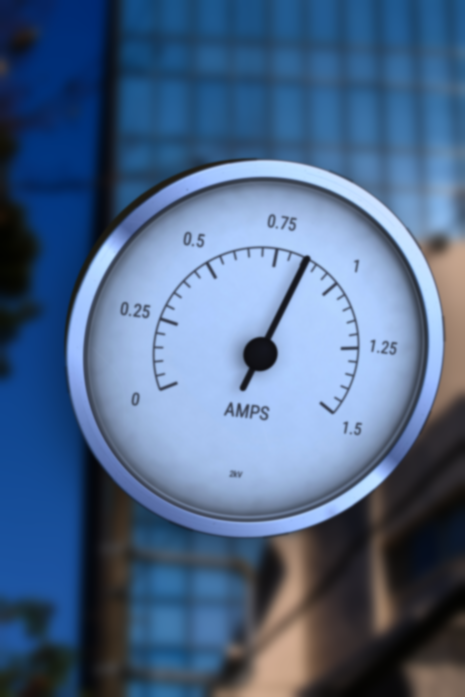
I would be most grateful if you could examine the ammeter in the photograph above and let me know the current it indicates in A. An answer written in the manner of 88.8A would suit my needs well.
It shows 0.85A
